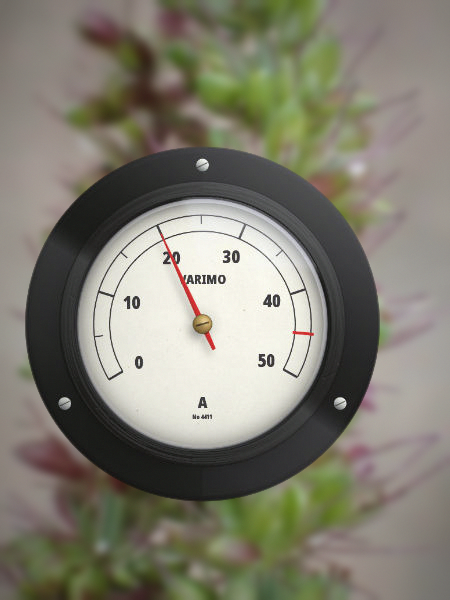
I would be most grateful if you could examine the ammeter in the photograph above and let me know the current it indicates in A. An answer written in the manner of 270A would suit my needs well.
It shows 20A
